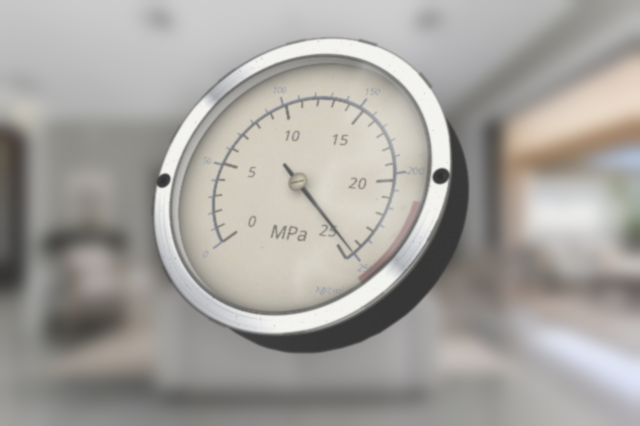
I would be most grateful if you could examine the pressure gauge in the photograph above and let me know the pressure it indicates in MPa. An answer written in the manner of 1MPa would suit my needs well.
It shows 24.5MPa
